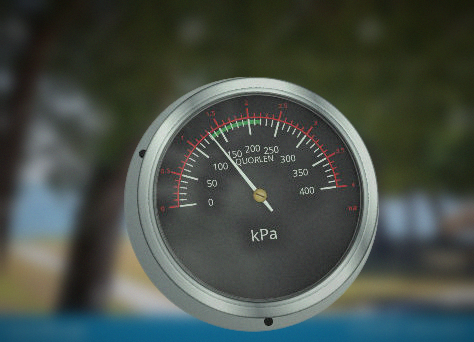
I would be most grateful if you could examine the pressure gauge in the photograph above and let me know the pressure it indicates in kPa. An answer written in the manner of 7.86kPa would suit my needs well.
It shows 130kPa
